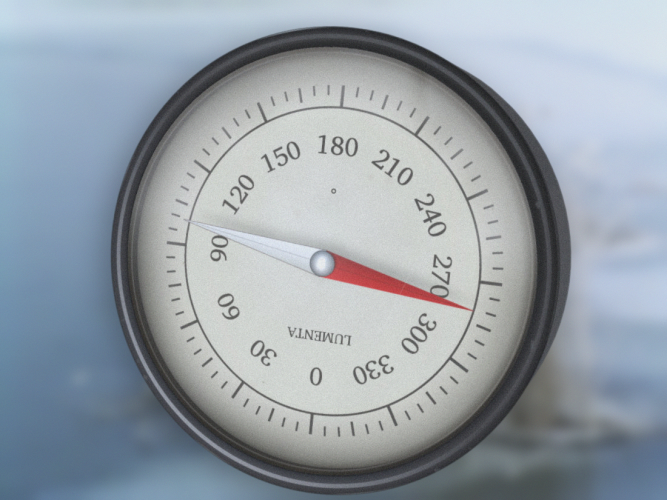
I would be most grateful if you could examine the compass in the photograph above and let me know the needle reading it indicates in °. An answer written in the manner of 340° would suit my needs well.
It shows 280°
